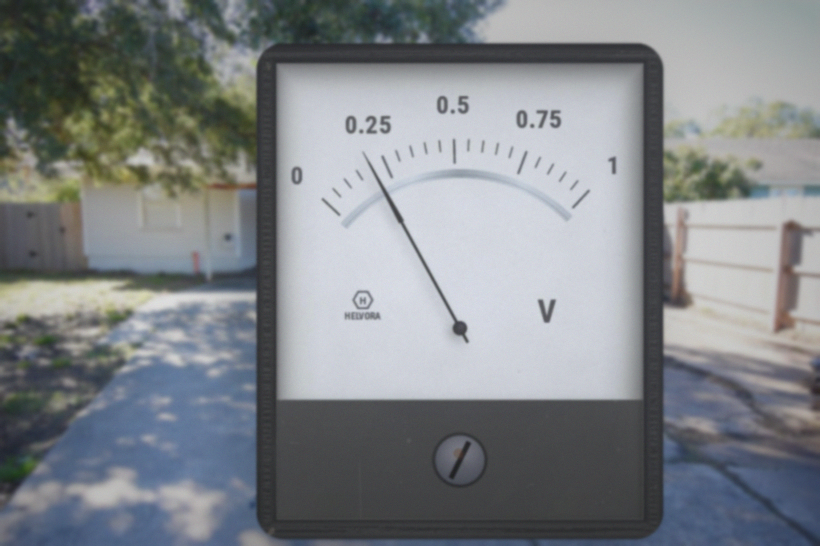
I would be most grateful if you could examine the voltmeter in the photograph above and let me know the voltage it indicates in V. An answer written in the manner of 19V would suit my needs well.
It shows 0.2V
